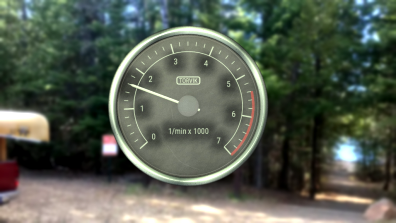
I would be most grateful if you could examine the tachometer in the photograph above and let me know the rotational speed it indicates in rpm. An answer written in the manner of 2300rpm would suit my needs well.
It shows 1600rpm
